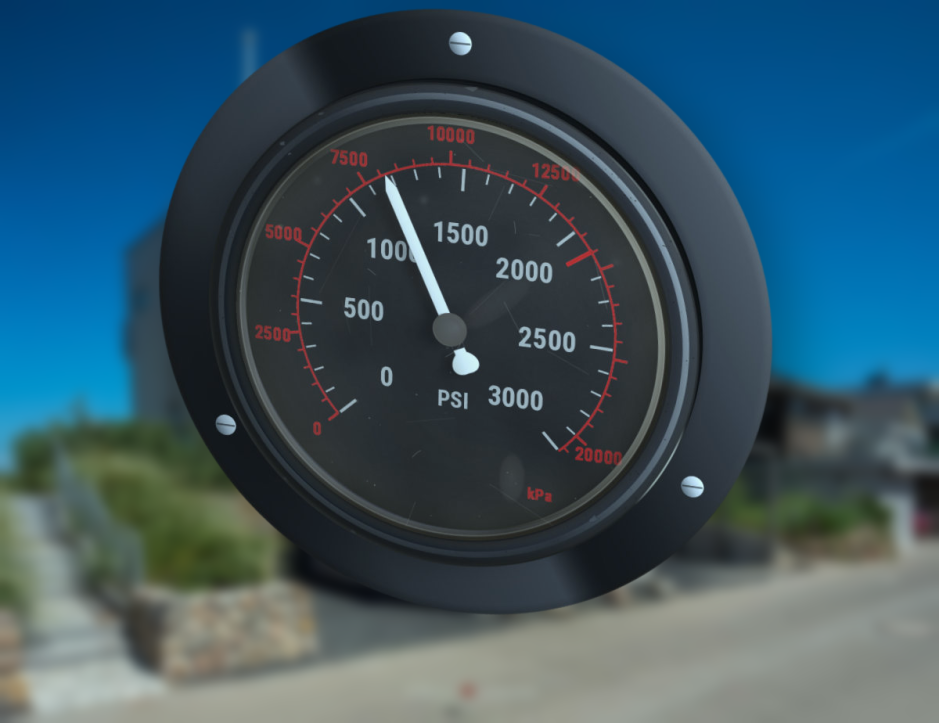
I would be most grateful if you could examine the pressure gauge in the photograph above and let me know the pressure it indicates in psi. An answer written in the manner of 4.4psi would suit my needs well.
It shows 1200psi
